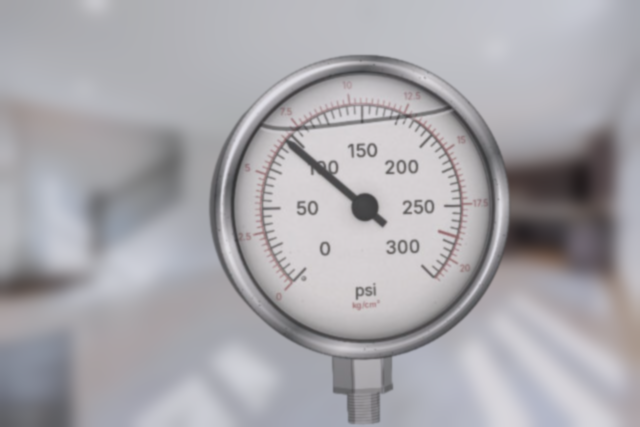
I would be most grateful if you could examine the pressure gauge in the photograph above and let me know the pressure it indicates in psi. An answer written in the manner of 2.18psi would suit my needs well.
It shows 95psi
